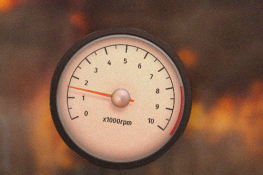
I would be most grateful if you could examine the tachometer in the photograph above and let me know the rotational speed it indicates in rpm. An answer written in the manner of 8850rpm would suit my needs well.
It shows 1500rpm
